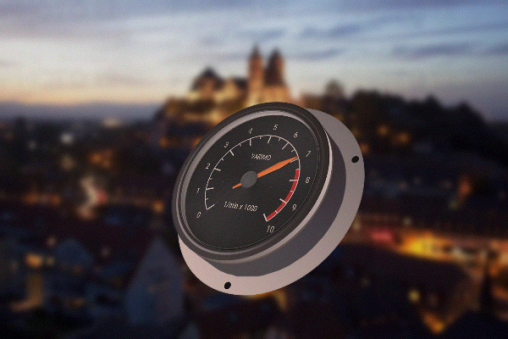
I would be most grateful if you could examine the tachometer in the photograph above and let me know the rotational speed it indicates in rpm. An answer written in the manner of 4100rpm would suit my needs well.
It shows 7000rpm
